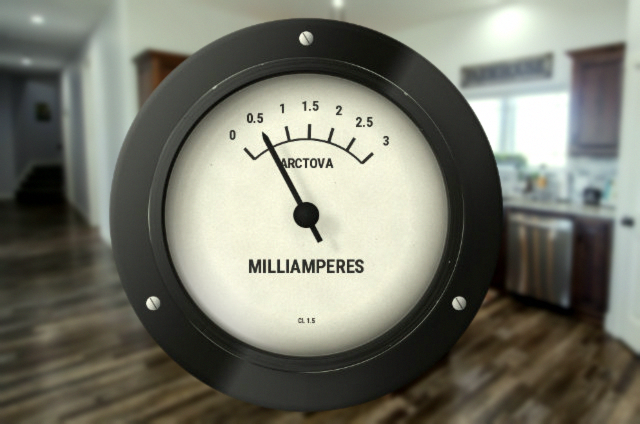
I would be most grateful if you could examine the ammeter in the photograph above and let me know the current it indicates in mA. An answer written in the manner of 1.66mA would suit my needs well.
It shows 0.5mA
